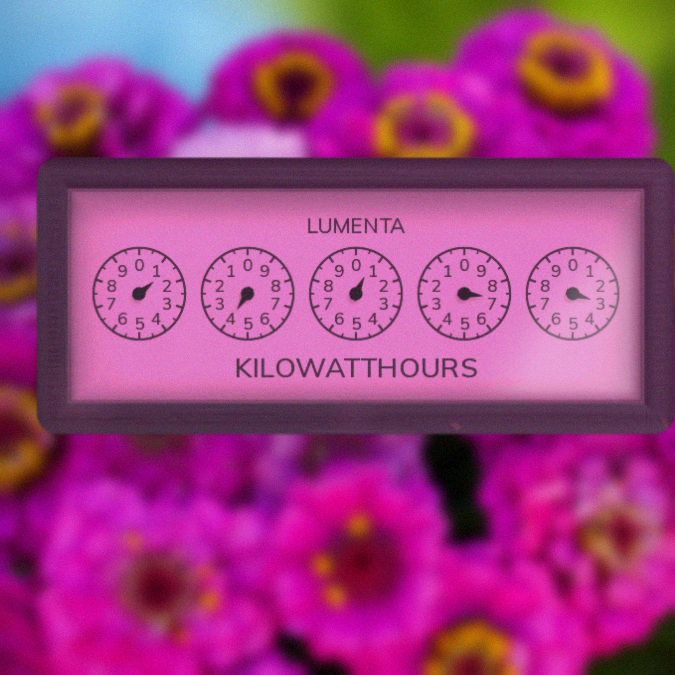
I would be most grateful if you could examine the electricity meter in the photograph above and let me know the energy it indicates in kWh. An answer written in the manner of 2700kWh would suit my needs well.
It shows 14073kWh
